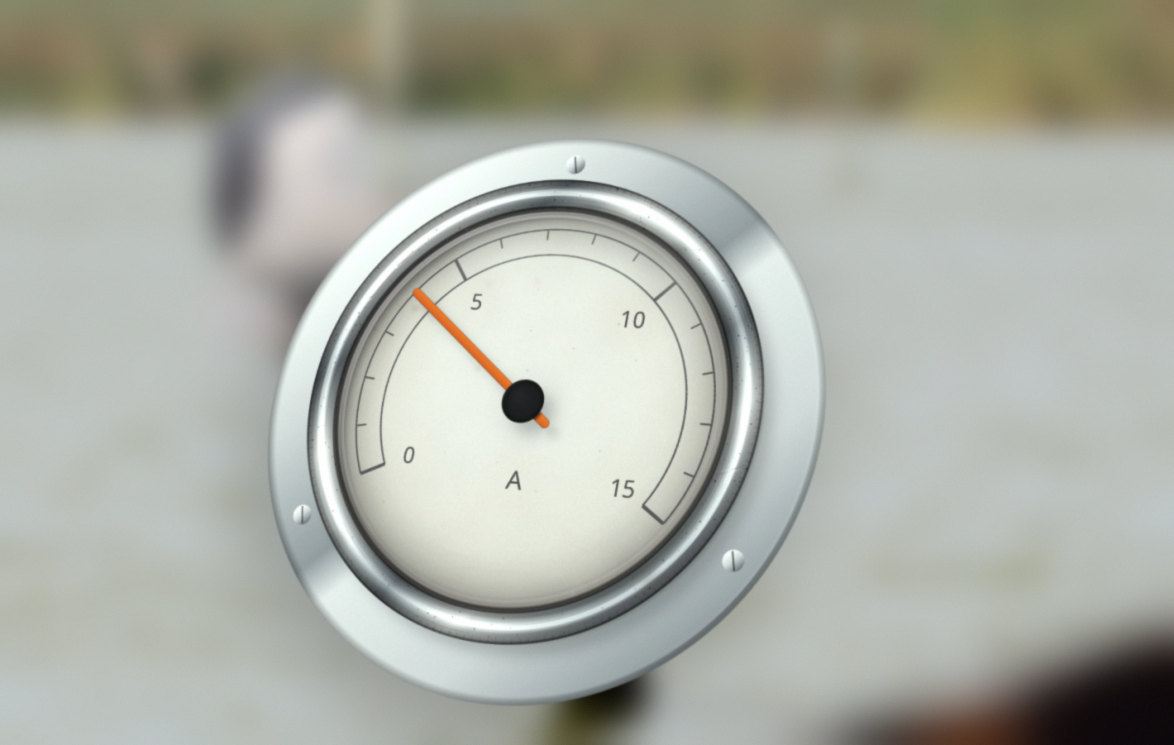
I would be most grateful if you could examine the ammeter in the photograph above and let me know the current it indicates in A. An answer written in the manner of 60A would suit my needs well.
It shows 4A
